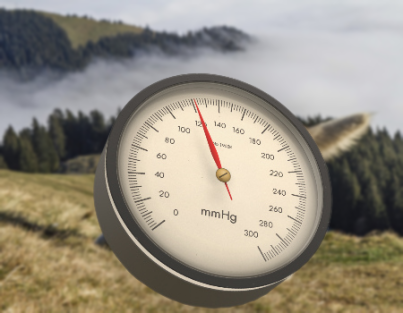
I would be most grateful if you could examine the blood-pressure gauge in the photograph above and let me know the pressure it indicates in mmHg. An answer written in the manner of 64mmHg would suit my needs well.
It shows 120mmHg
